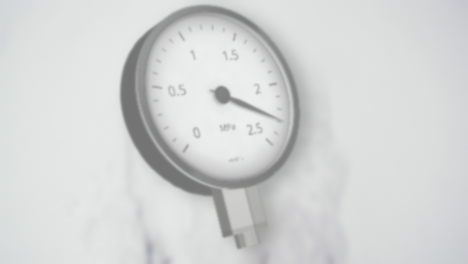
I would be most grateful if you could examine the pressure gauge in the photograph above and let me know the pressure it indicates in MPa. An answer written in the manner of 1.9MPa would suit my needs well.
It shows 2.3MPa
